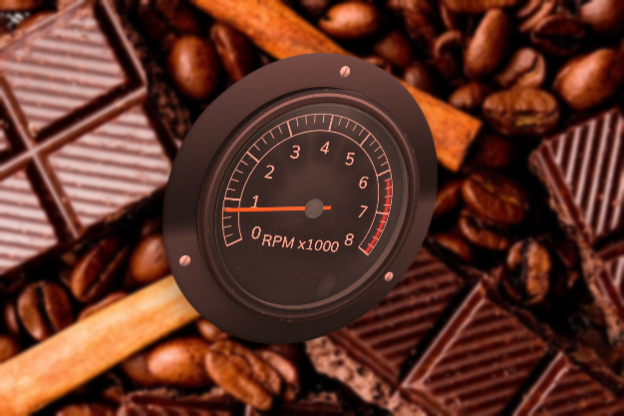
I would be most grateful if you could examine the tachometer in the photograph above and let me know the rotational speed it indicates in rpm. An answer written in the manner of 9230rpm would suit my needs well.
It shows 800rpm
